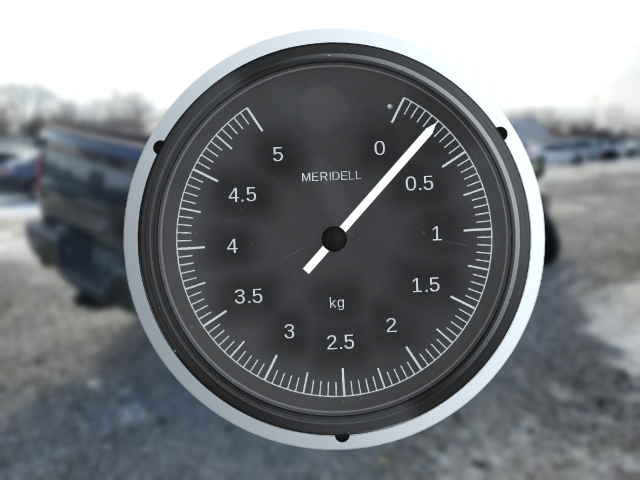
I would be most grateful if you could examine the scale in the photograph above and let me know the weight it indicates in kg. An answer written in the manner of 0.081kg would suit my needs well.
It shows 0.25kg
